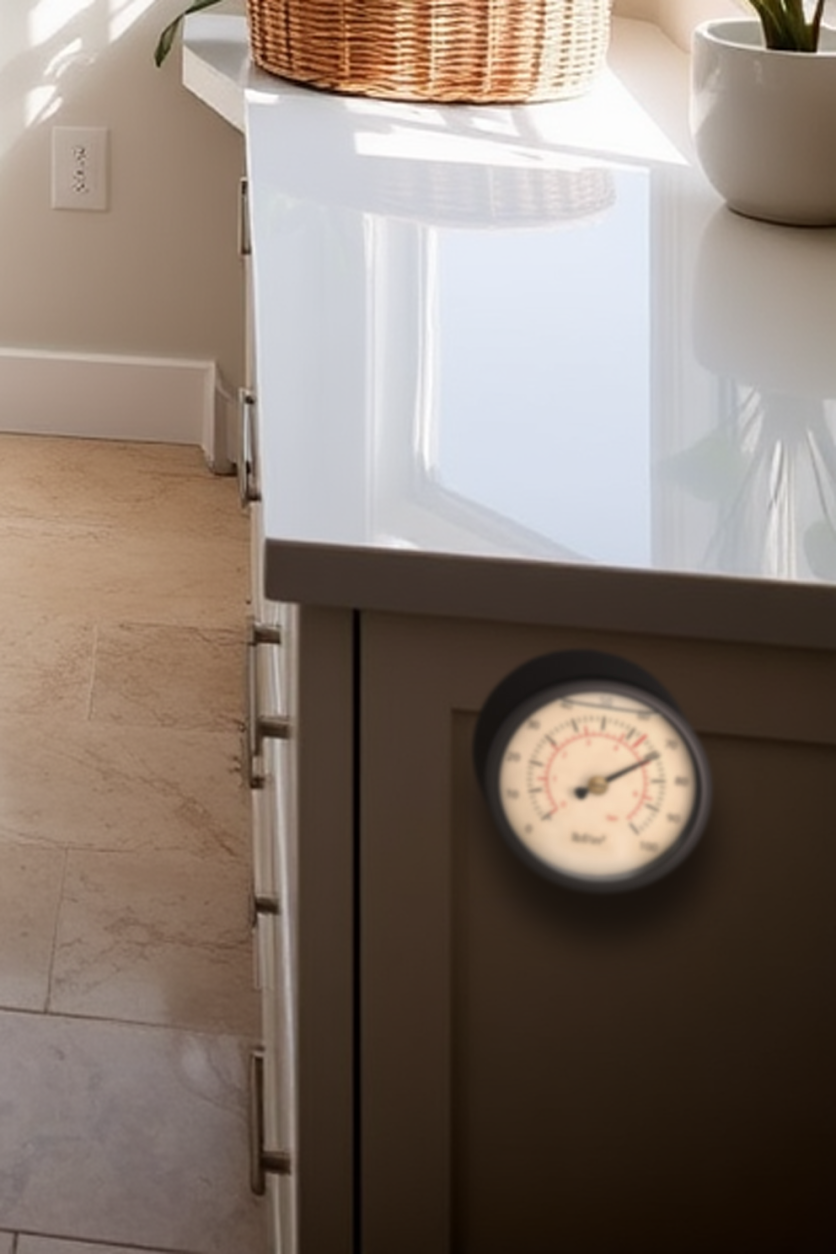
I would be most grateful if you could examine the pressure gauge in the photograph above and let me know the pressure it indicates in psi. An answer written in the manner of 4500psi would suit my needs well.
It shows 70psi
